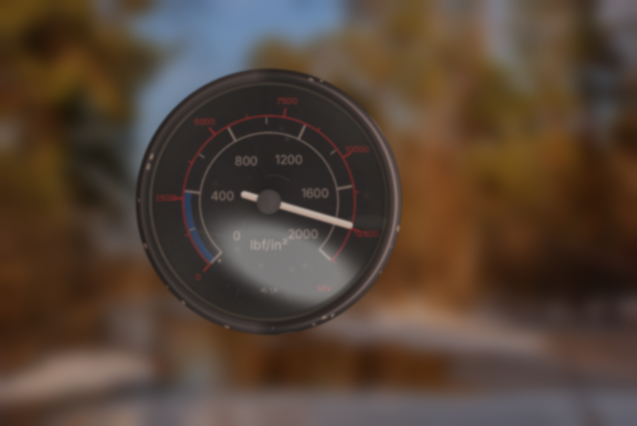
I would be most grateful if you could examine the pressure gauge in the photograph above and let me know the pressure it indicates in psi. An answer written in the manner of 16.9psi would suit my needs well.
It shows 1800psi
